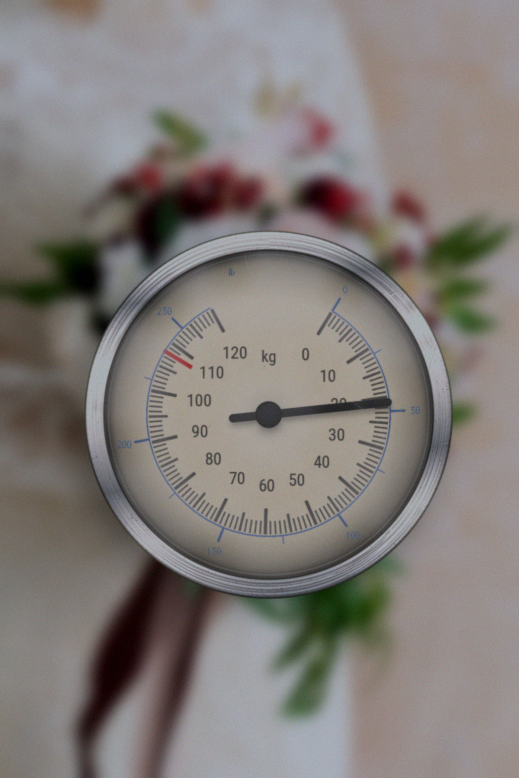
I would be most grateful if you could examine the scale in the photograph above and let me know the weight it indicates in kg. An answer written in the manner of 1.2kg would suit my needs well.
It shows 21kg
